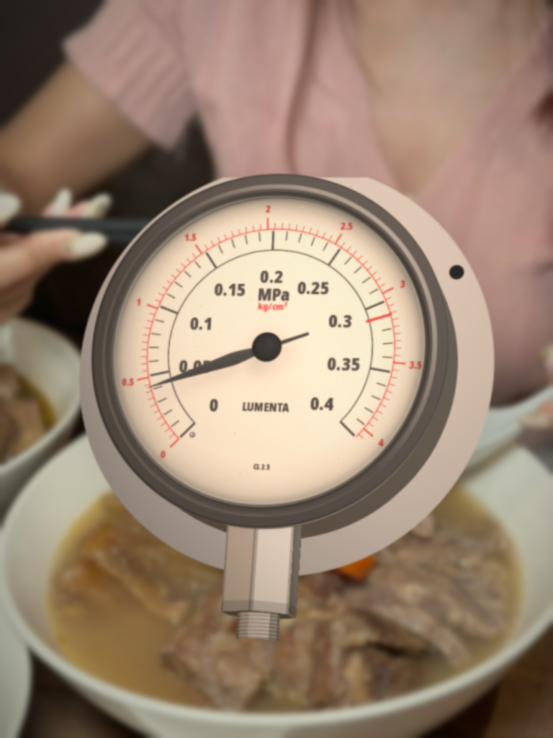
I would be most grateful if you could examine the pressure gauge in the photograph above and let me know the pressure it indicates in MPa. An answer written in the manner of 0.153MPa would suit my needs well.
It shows 0.04MPa
